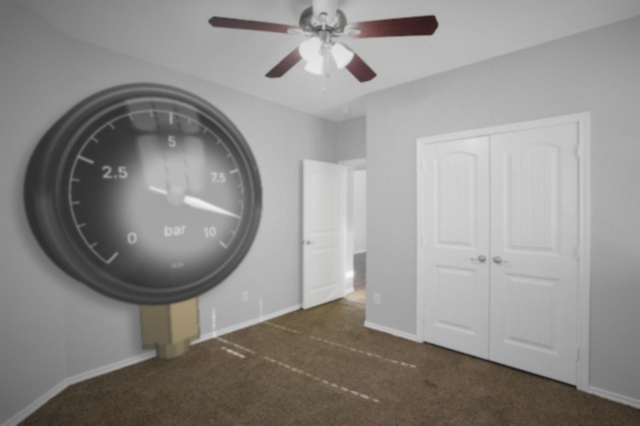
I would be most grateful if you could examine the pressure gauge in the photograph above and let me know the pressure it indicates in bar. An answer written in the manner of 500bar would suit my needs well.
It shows 9bar
